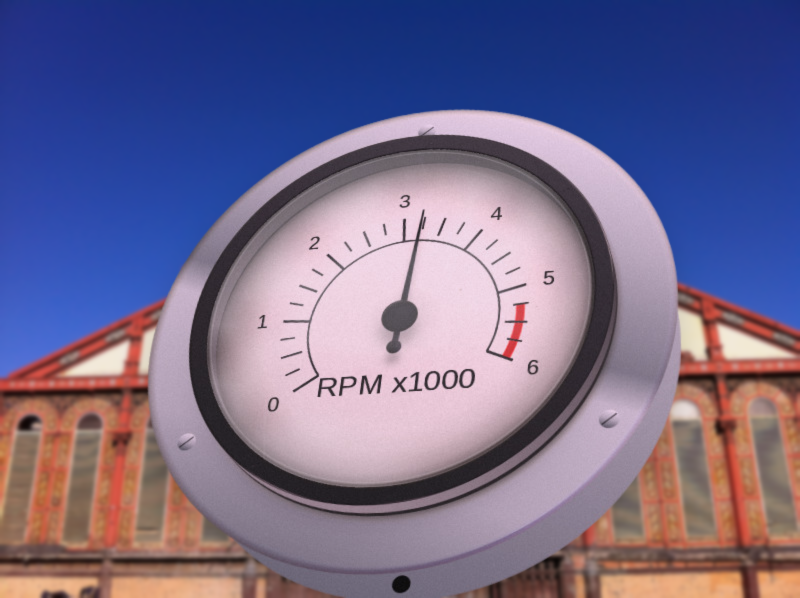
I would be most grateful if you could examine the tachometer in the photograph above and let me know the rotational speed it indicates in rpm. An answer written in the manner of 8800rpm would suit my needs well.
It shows 3250rpm
